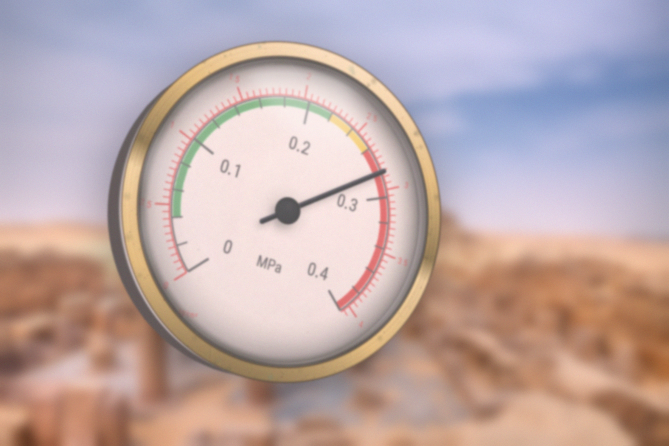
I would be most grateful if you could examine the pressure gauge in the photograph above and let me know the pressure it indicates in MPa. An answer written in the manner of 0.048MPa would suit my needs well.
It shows 0.28MPa
